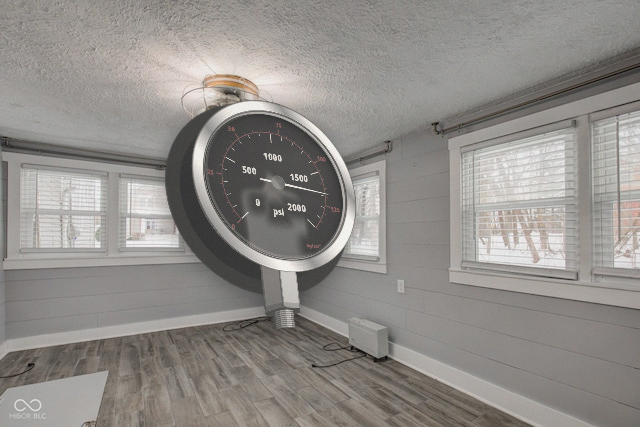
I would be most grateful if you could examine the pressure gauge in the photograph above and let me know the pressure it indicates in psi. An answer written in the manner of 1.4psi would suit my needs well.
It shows 1700psi
